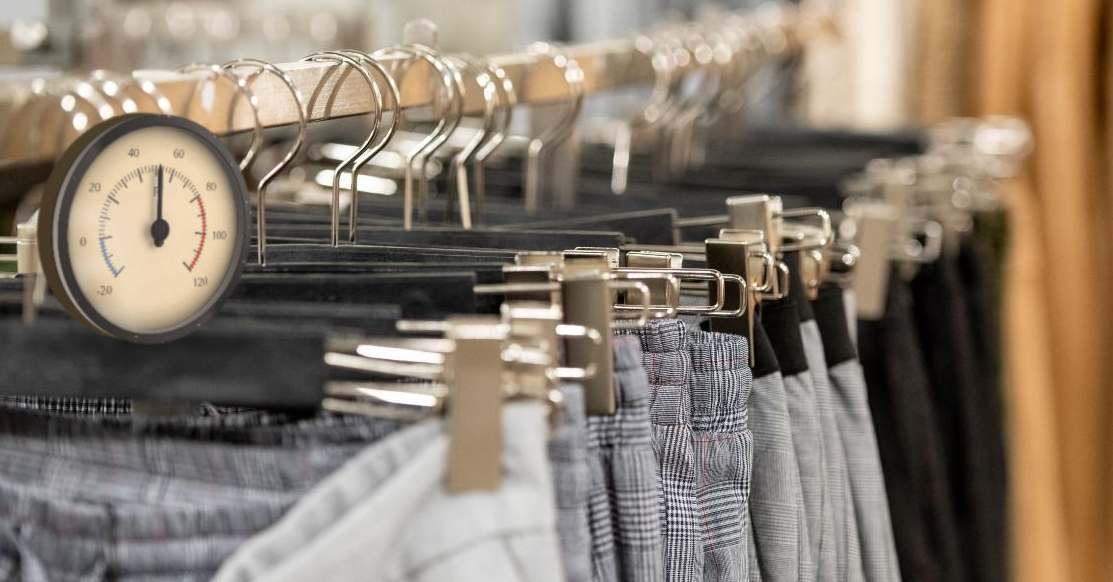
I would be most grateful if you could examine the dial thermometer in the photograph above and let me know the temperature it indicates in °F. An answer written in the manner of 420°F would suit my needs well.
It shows 50°F
